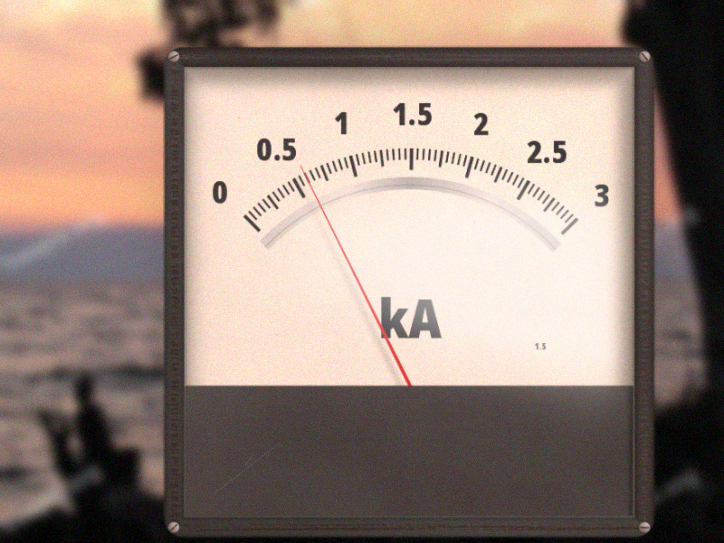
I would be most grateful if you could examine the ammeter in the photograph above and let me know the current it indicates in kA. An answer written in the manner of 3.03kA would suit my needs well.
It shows 0.6kA
